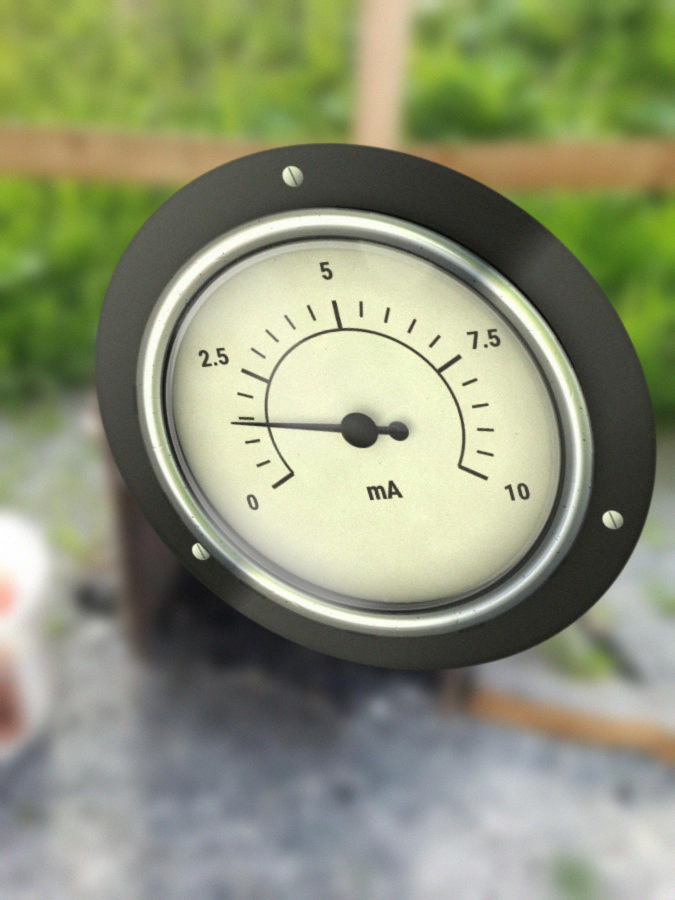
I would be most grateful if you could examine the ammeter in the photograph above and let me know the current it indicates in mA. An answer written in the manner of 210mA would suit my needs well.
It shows 1.5mA
